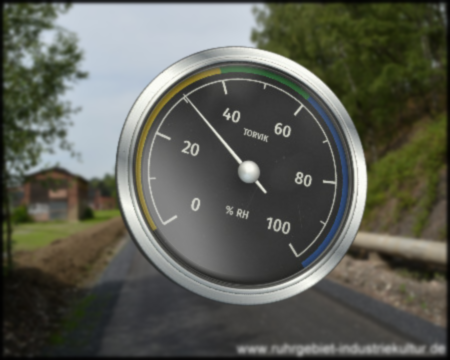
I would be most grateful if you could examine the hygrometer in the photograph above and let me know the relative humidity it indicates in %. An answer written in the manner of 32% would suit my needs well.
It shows 30%
